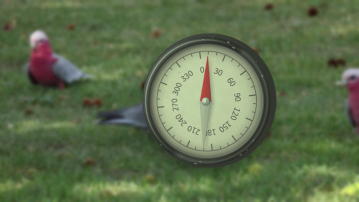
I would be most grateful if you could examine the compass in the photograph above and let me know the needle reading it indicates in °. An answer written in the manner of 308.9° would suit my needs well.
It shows 10°
